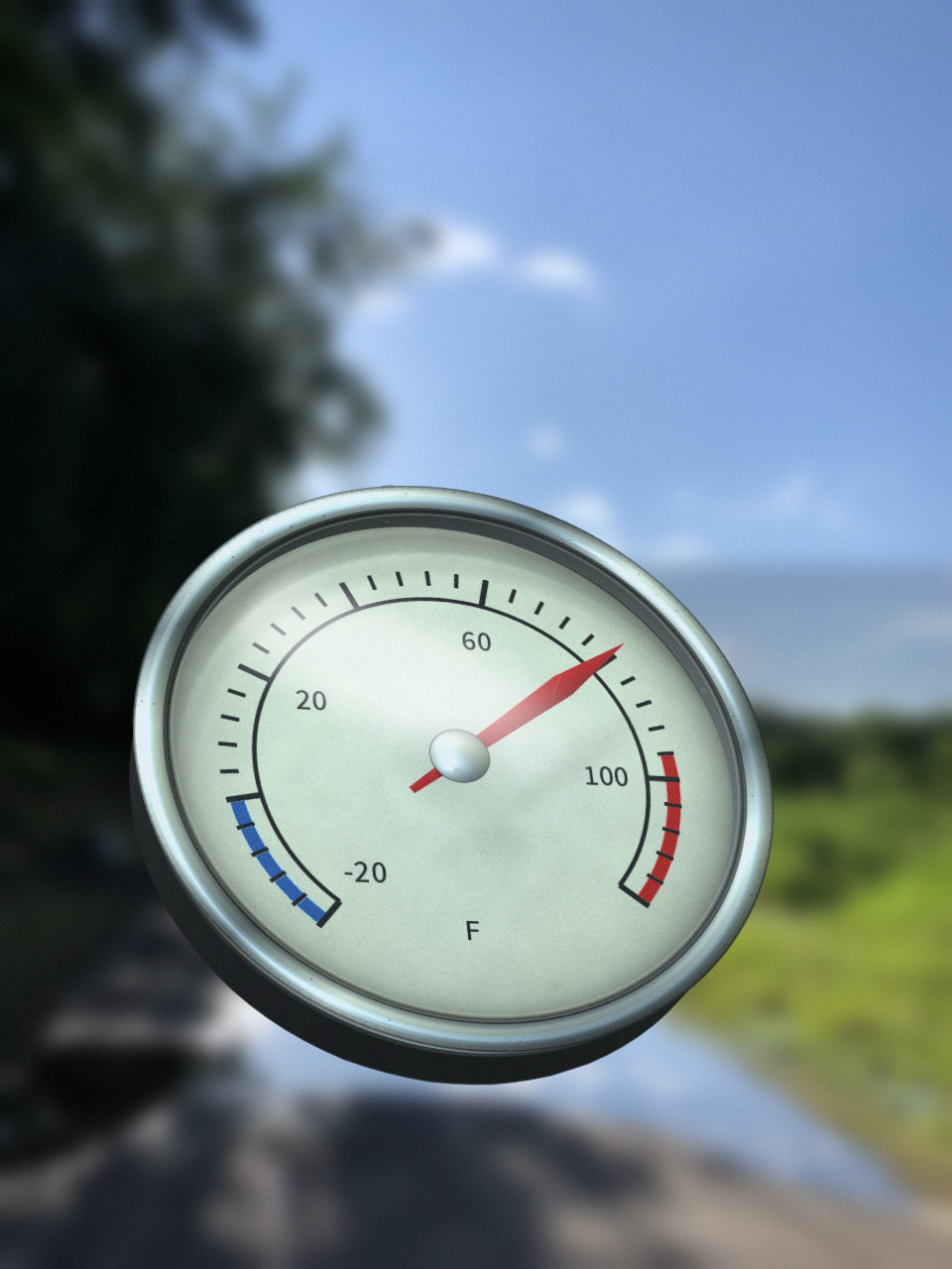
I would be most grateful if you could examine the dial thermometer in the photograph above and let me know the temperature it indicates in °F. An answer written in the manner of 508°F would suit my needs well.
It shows 80°F
